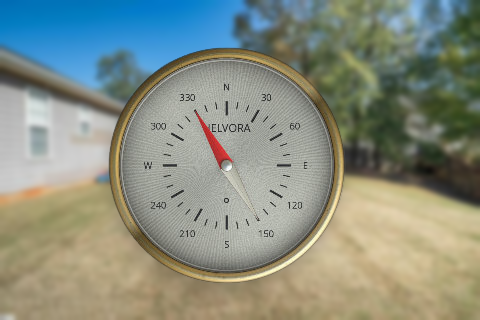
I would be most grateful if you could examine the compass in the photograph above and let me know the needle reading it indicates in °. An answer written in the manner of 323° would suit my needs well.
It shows 330°
